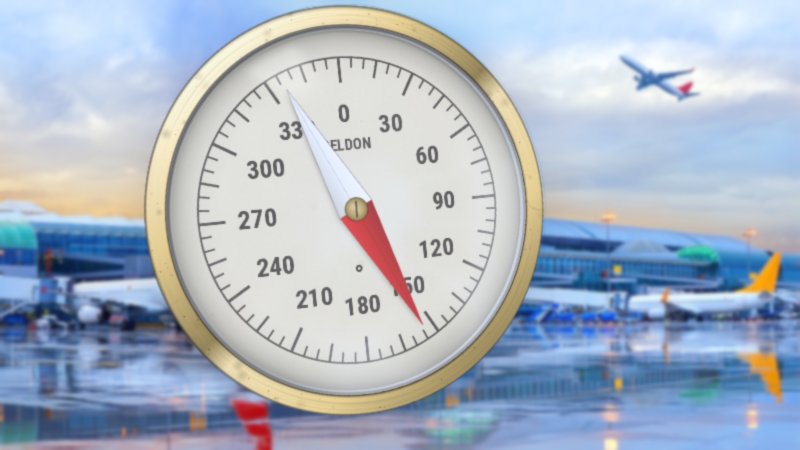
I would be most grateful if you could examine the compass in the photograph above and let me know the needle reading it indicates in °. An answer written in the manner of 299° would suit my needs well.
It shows 155°
